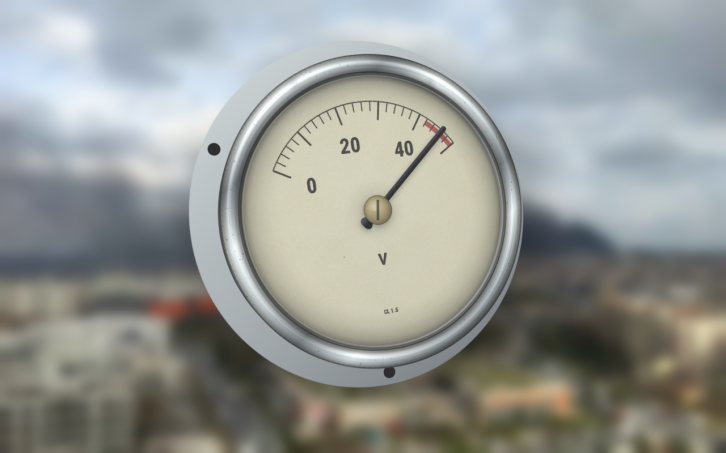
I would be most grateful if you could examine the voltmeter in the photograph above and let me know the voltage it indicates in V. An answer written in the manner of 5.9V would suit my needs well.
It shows 46V
